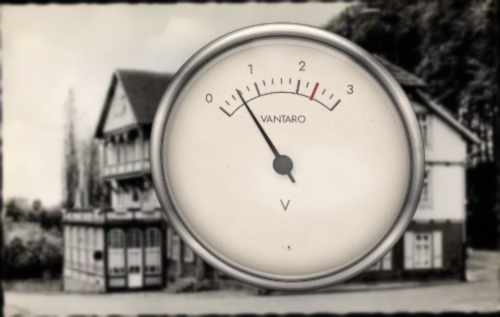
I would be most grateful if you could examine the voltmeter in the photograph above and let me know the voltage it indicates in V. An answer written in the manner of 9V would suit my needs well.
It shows 0.6V
